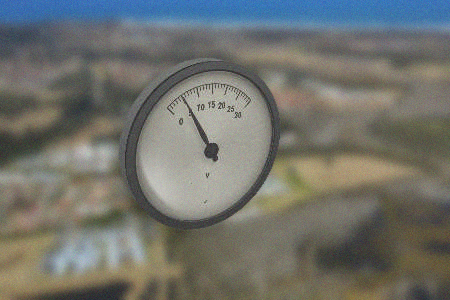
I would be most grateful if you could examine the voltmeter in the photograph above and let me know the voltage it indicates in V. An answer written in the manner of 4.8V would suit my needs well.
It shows 5V
